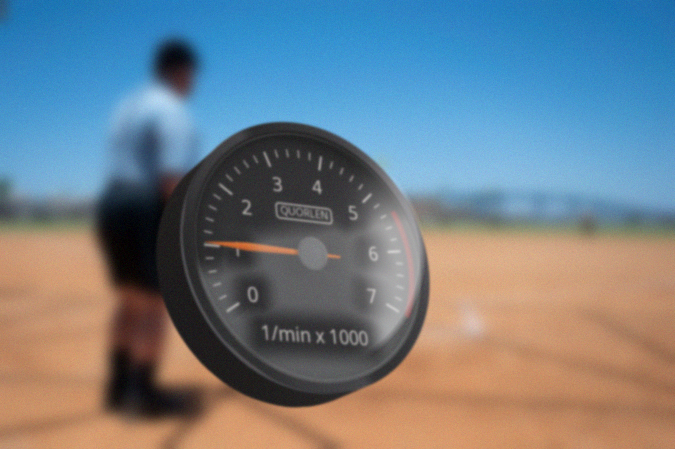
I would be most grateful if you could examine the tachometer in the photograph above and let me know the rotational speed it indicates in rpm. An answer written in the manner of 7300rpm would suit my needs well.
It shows 1000rpm
